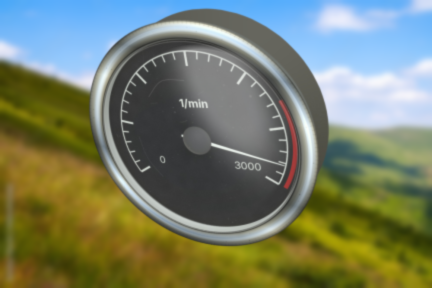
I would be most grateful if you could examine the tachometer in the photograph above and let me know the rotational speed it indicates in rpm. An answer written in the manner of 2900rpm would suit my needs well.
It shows 2800rpm
